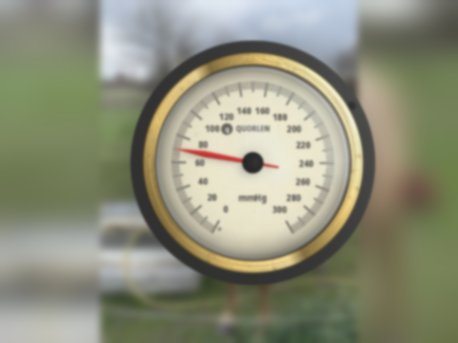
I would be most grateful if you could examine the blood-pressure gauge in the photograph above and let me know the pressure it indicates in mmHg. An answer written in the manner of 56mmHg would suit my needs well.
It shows 70mmHg
